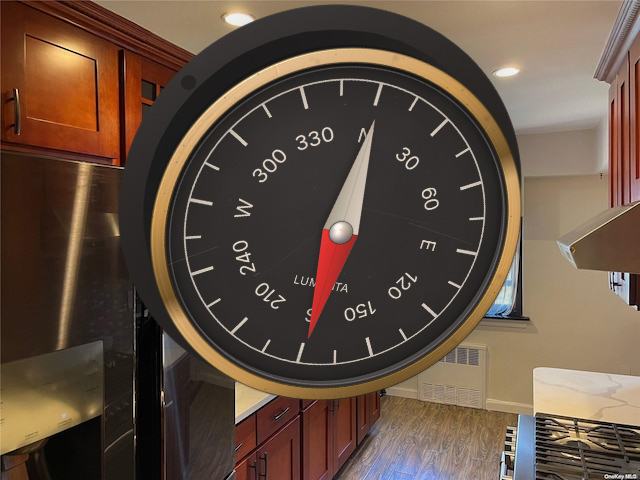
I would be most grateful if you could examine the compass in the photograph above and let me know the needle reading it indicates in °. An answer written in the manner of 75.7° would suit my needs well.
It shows 180°
